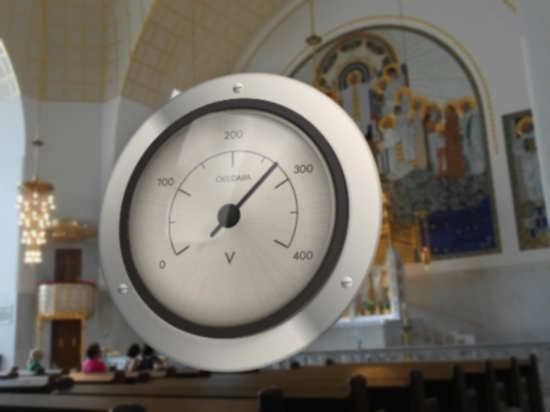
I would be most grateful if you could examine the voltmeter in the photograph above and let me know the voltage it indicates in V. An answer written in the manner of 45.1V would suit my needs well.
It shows 275V
